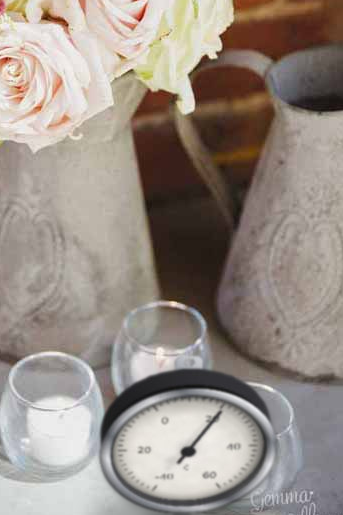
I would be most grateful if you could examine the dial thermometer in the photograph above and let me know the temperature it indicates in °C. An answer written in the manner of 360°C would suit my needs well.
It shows 20°C
